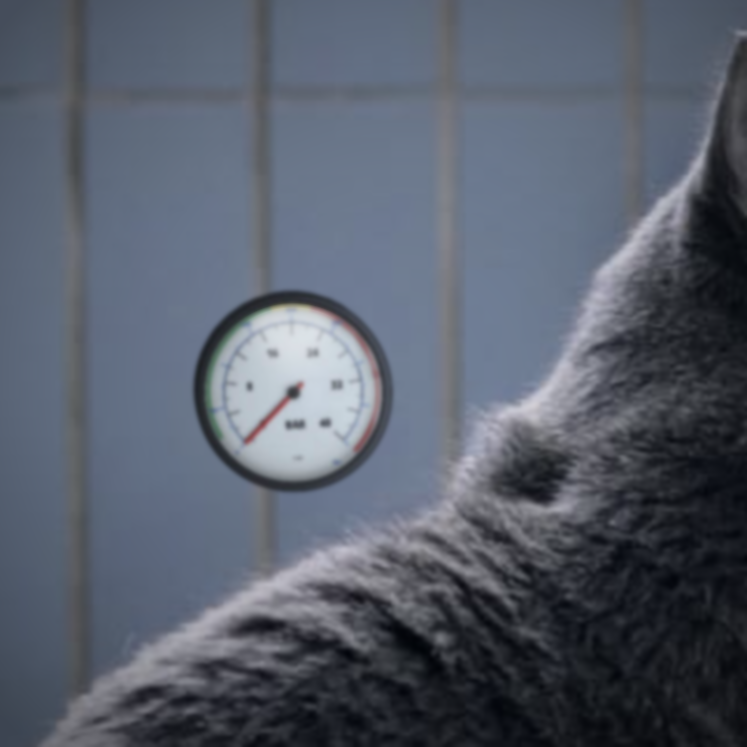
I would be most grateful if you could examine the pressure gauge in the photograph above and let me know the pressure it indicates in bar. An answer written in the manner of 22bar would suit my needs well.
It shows 0bar
